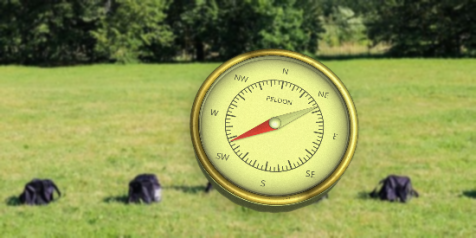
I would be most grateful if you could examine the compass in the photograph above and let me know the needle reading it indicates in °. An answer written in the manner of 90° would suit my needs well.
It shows 235°
